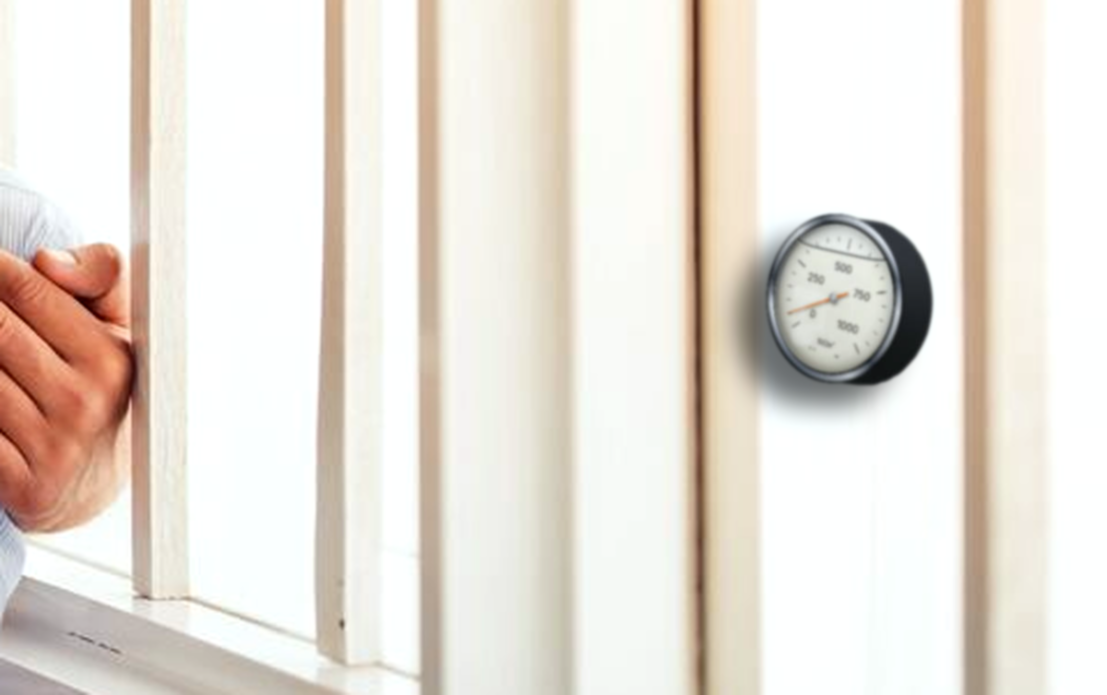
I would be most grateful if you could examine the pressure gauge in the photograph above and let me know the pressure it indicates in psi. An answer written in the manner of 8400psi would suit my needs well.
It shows 50psi
